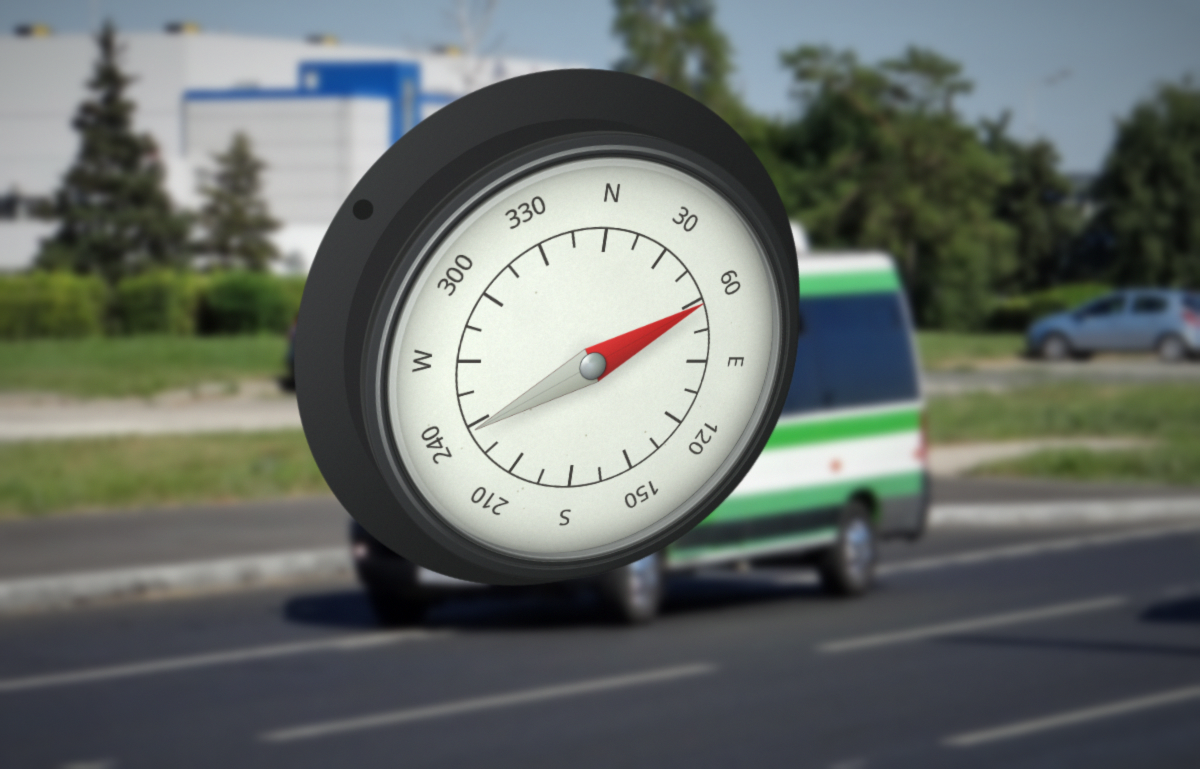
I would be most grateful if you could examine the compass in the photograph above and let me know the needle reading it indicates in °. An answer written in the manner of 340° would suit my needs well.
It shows 60°
